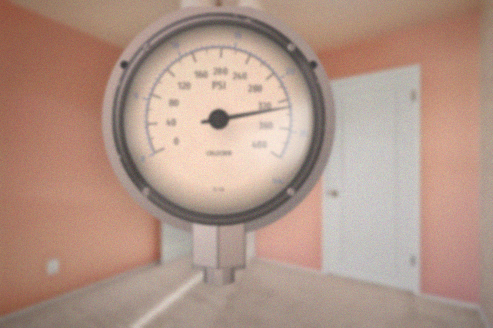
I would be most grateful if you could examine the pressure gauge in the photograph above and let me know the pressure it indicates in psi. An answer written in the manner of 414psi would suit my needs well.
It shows 330psi
